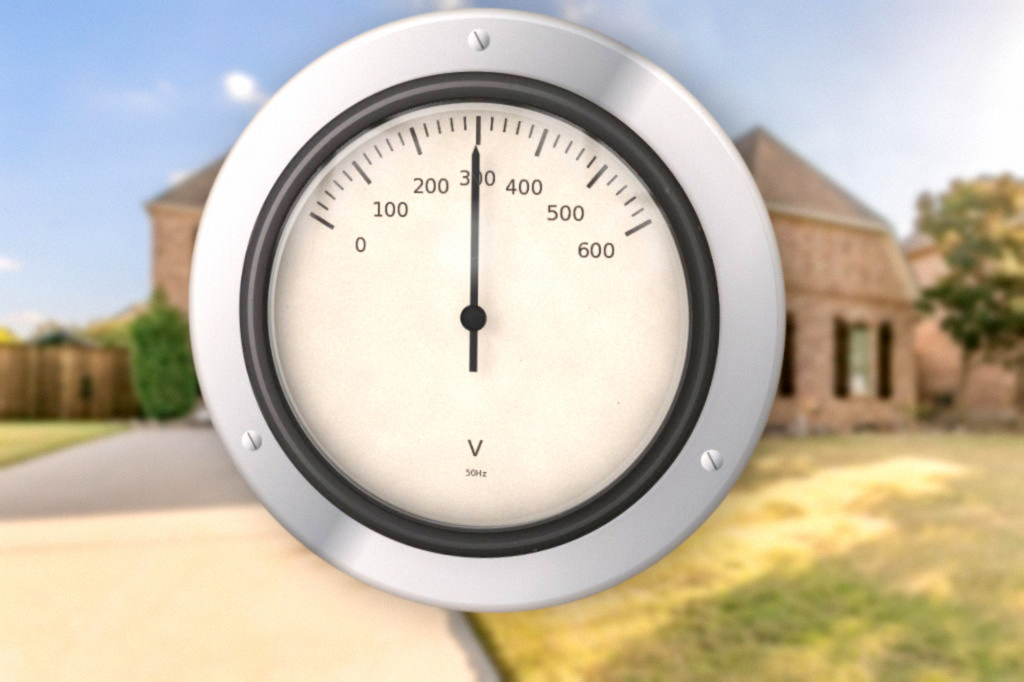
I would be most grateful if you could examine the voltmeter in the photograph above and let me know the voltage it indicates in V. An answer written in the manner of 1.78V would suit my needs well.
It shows 300V
